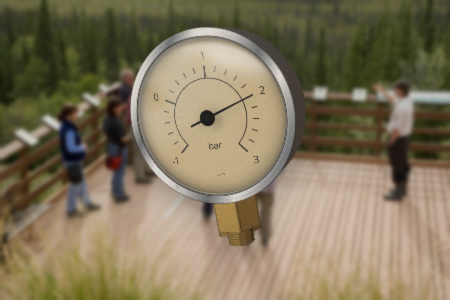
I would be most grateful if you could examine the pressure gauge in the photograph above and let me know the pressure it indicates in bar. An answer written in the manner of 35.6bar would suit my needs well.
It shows 2bar
